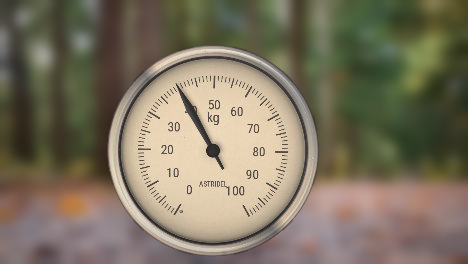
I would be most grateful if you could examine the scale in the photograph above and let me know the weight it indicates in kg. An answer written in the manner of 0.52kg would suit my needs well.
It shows 40kg
